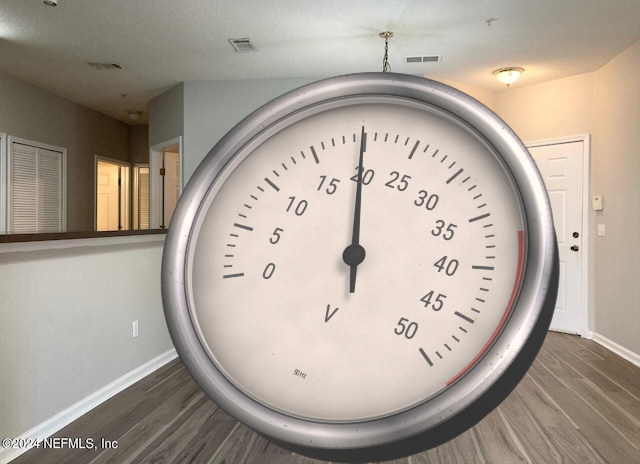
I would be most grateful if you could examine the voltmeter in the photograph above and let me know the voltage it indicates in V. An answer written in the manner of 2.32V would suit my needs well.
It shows 20V
